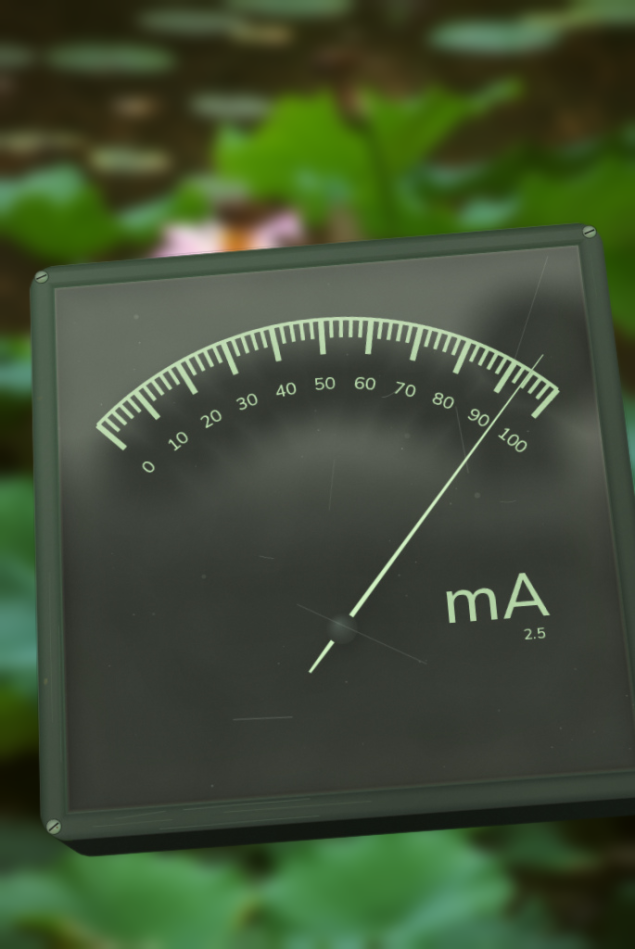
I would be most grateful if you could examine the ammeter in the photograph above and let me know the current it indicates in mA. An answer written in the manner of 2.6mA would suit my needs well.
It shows 94mA
